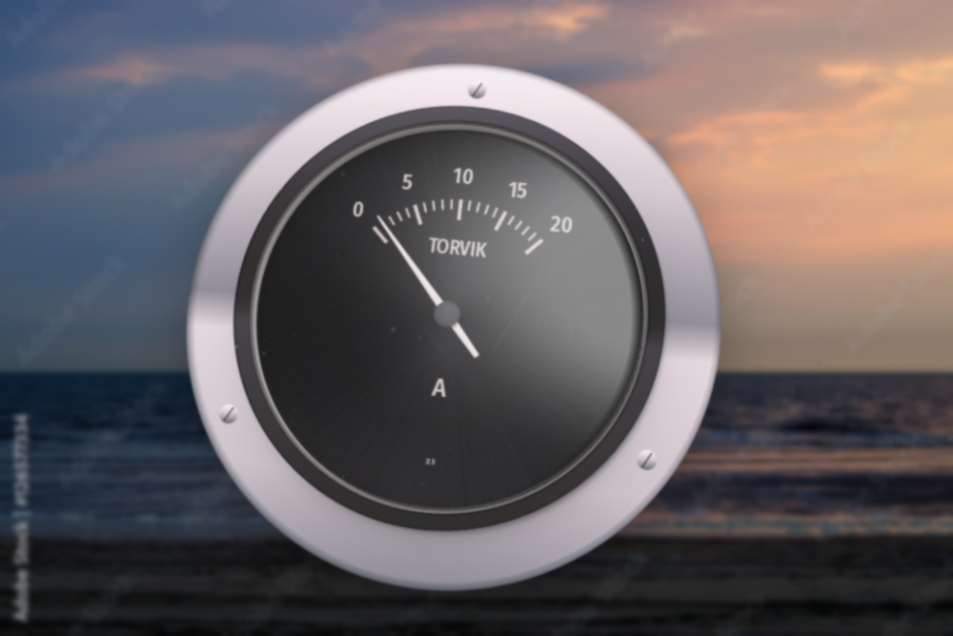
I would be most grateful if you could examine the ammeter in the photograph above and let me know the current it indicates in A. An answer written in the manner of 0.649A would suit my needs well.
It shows 1A
